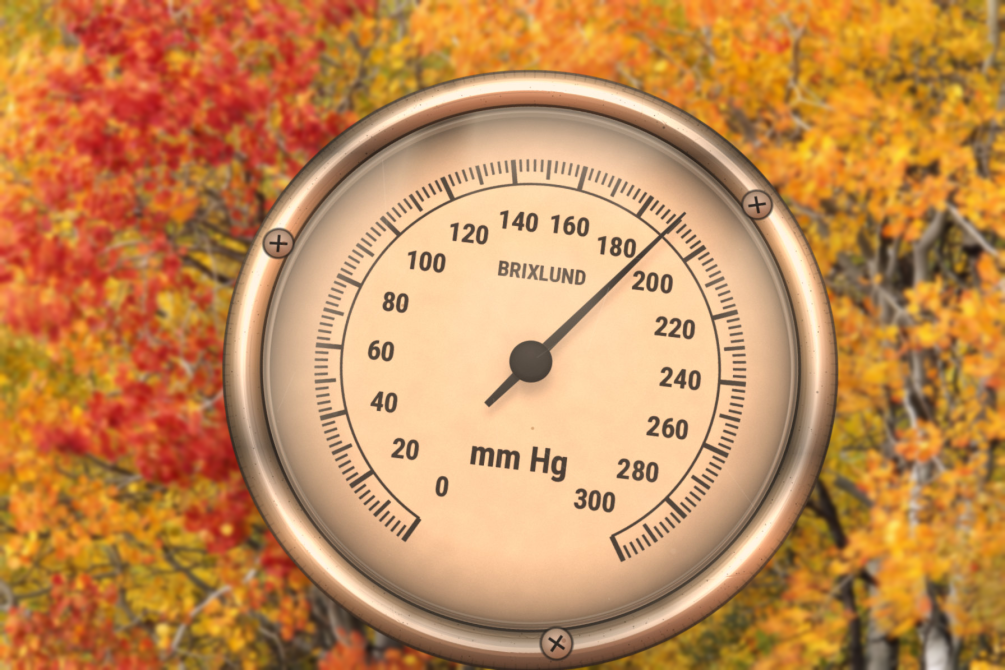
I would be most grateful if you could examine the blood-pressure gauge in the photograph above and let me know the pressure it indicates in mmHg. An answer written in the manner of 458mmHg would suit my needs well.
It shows 190mmHg
